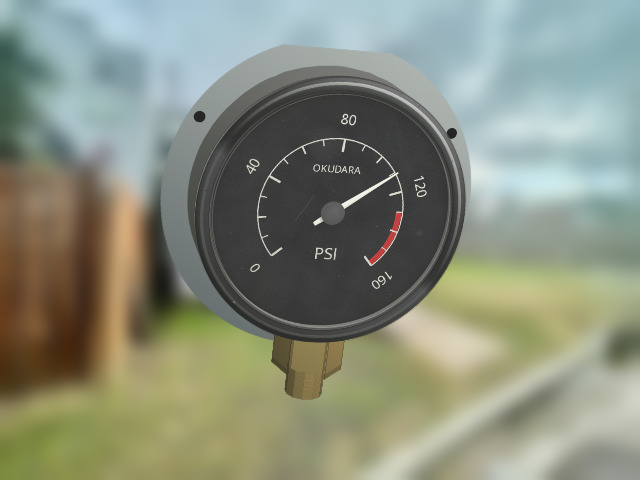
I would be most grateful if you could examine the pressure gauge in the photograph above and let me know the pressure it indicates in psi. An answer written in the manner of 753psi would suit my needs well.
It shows 110psi
